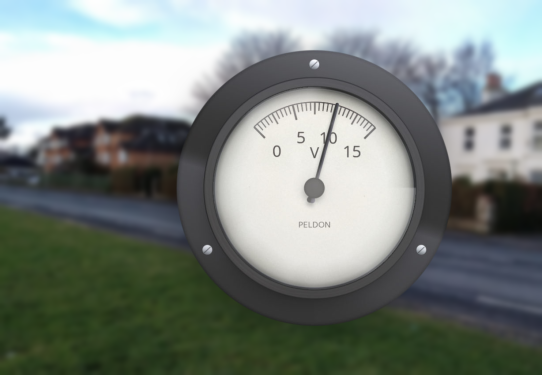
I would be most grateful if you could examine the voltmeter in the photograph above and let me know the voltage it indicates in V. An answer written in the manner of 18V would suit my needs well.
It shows 10V
